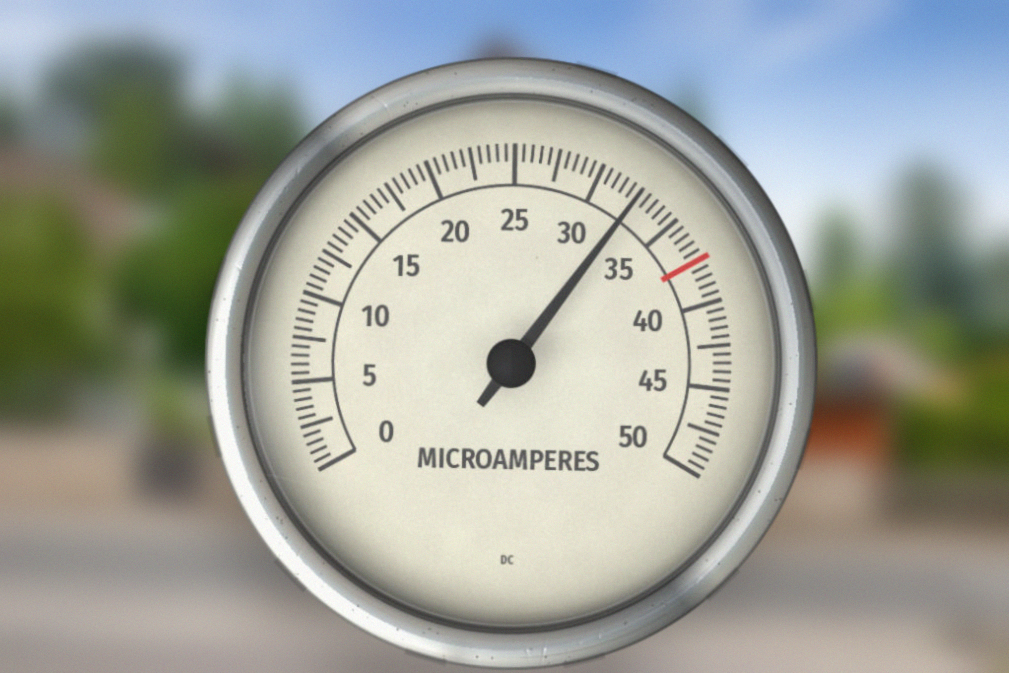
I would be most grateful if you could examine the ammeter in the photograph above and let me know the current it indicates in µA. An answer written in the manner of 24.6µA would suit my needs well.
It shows 32.5µA
